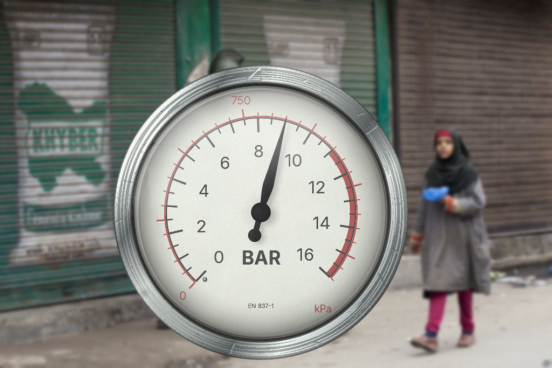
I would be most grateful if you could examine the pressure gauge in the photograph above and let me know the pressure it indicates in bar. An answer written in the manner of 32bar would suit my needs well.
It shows 9bar
